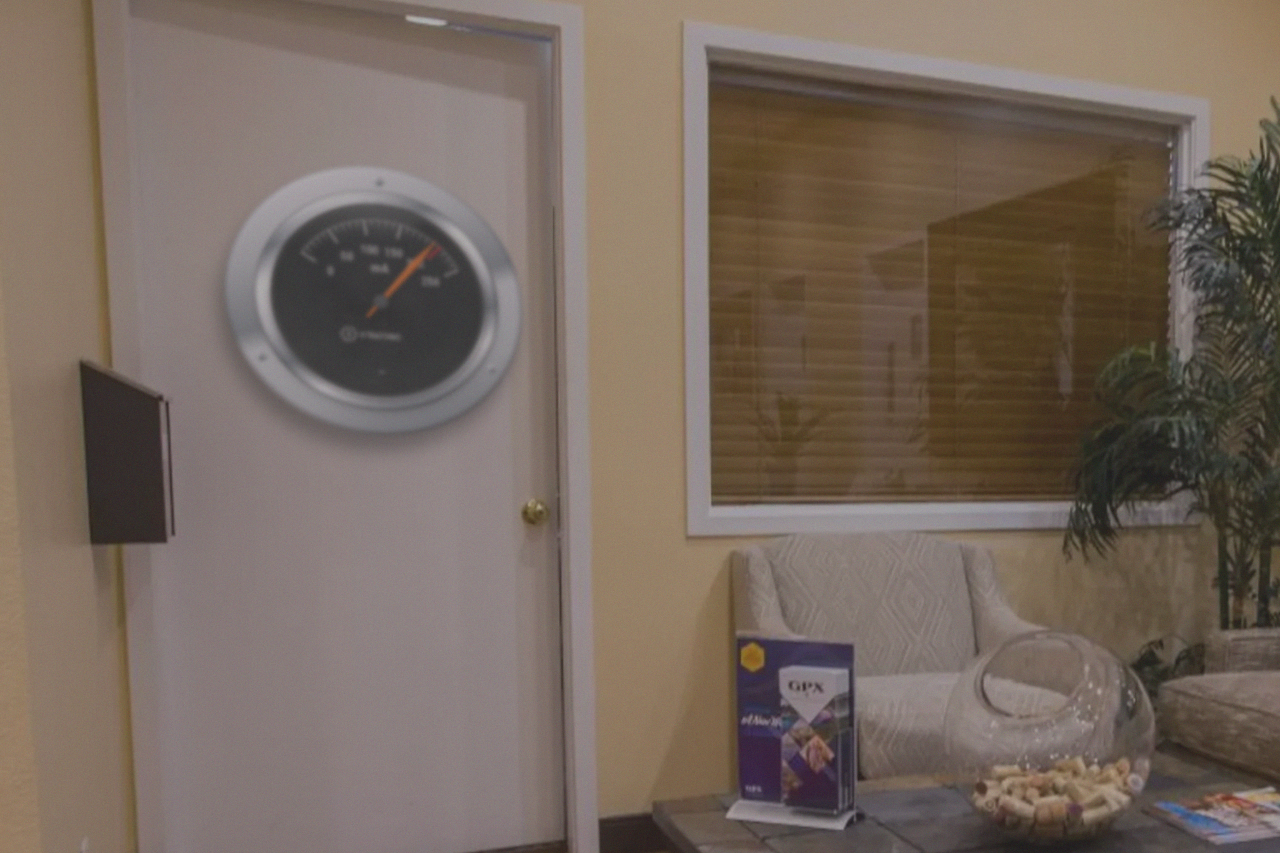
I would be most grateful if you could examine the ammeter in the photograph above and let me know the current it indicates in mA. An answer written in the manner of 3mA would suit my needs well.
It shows 200mA
